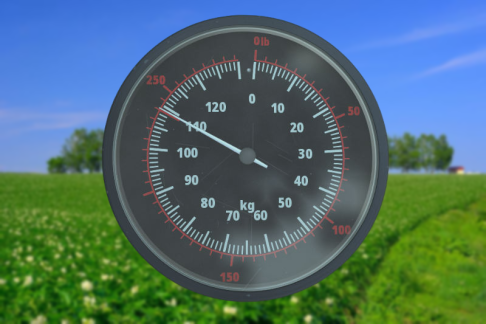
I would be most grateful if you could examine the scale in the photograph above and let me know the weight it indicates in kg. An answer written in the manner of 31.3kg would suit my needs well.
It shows 109kg
